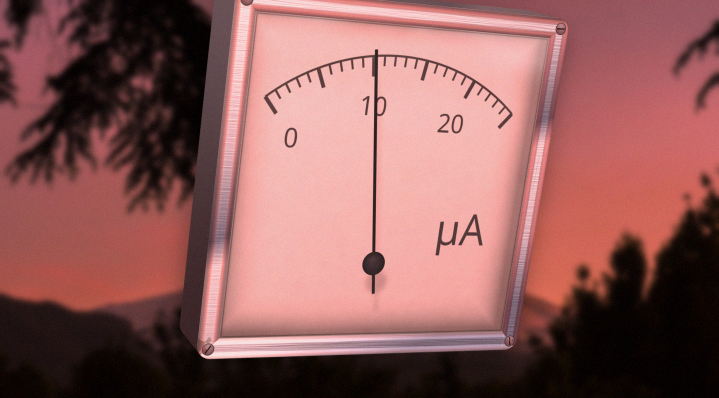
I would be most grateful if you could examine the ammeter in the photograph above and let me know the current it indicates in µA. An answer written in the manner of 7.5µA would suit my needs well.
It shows 10µA
